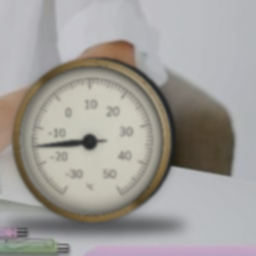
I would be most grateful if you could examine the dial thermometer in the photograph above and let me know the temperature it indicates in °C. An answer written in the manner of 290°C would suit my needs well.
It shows -15°C
